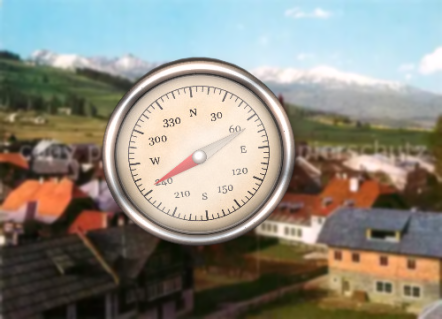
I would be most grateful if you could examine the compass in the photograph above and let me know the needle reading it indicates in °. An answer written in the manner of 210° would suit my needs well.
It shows 245°
